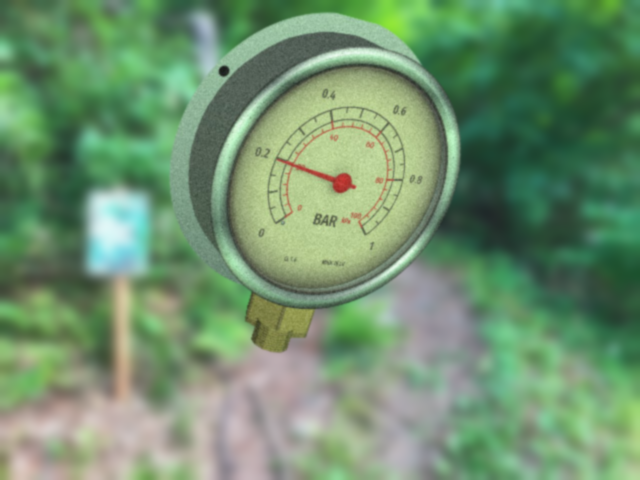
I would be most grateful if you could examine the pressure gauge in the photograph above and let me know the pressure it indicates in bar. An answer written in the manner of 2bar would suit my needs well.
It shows 0.2bar
